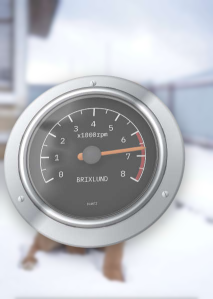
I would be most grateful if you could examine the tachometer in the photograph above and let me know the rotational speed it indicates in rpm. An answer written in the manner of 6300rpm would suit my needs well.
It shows 6750rpm
